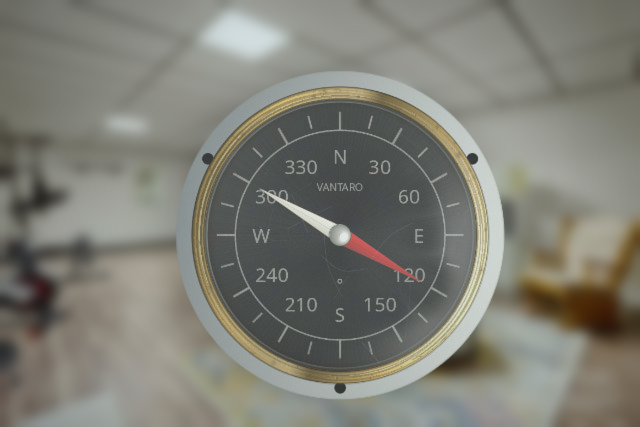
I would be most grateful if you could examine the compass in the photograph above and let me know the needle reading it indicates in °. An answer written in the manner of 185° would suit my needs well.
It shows 120°
